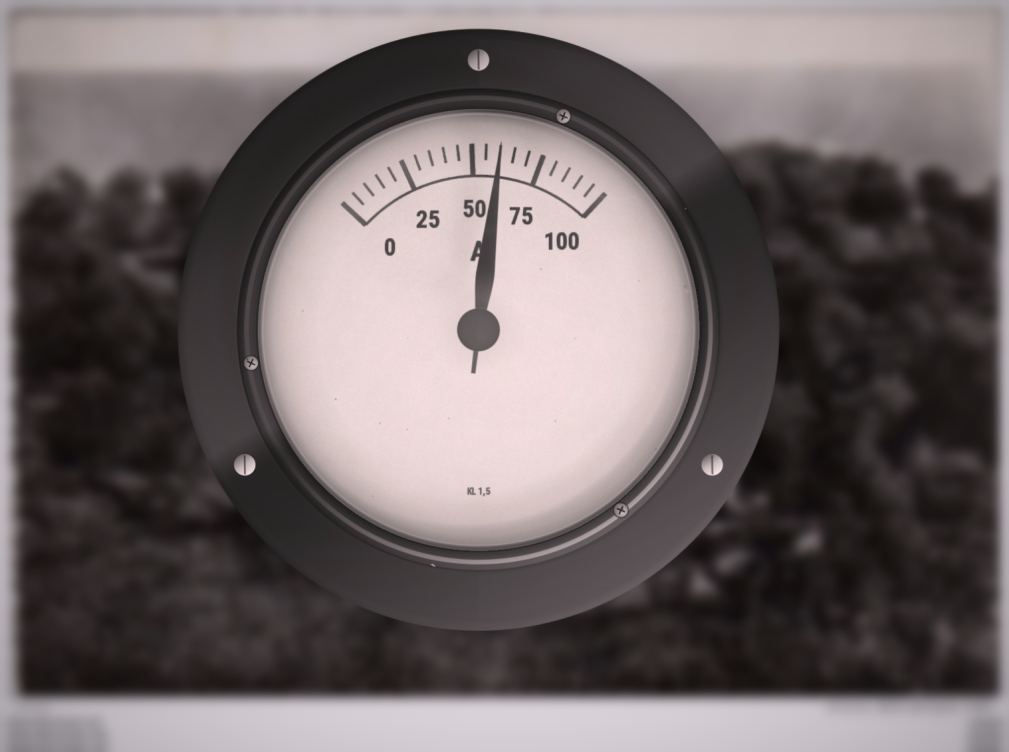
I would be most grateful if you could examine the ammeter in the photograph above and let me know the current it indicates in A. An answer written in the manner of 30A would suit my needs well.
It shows 60A
